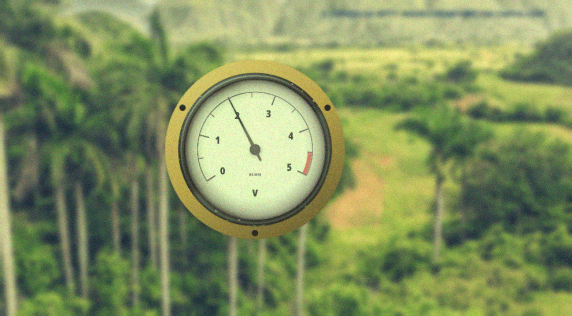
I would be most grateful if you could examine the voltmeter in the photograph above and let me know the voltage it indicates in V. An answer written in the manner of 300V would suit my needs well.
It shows 2V
